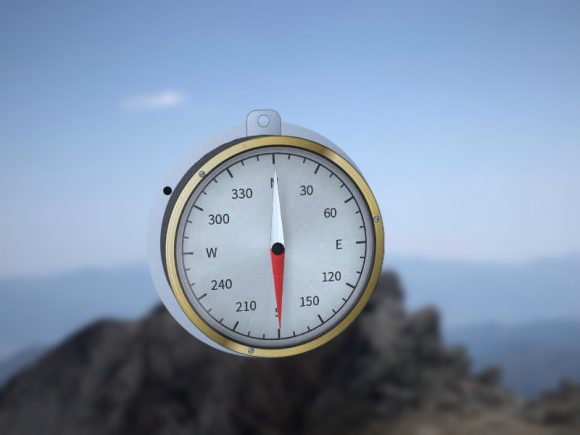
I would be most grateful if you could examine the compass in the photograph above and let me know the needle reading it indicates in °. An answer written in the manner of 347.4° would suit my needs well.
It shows 180°
